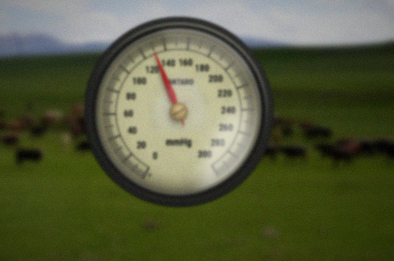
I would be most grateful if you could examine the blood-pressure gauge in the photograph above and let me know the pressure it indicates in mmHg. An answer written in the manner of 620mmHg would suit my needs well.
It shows 130mmHg
